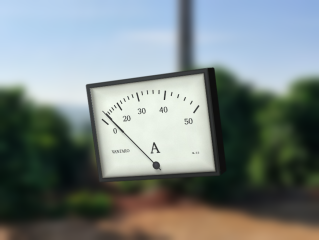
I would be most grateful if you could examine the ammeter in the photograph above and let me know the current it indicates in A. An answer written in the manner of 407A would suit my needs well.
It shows 10A
